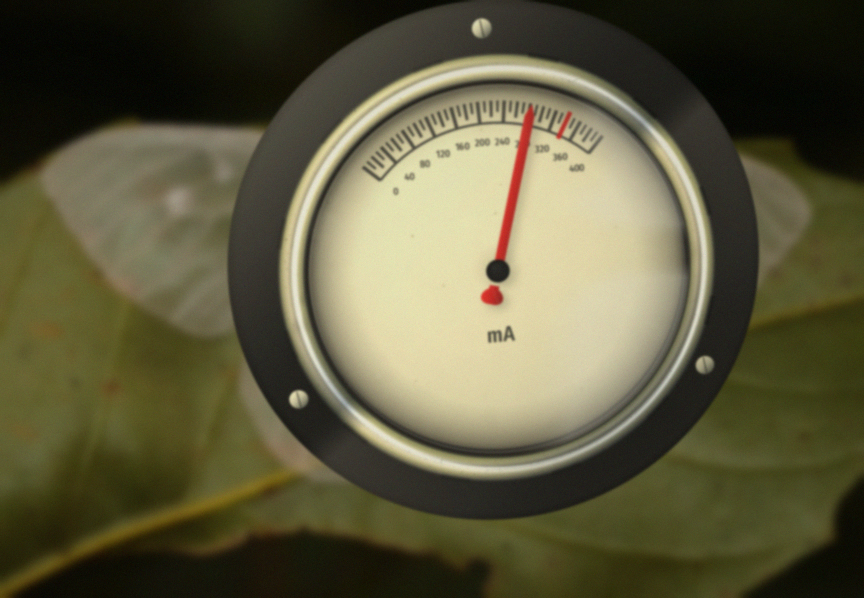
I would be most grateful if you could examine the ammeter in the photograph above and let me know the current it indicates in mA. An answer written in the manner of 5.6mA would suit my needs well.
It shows 280mA
